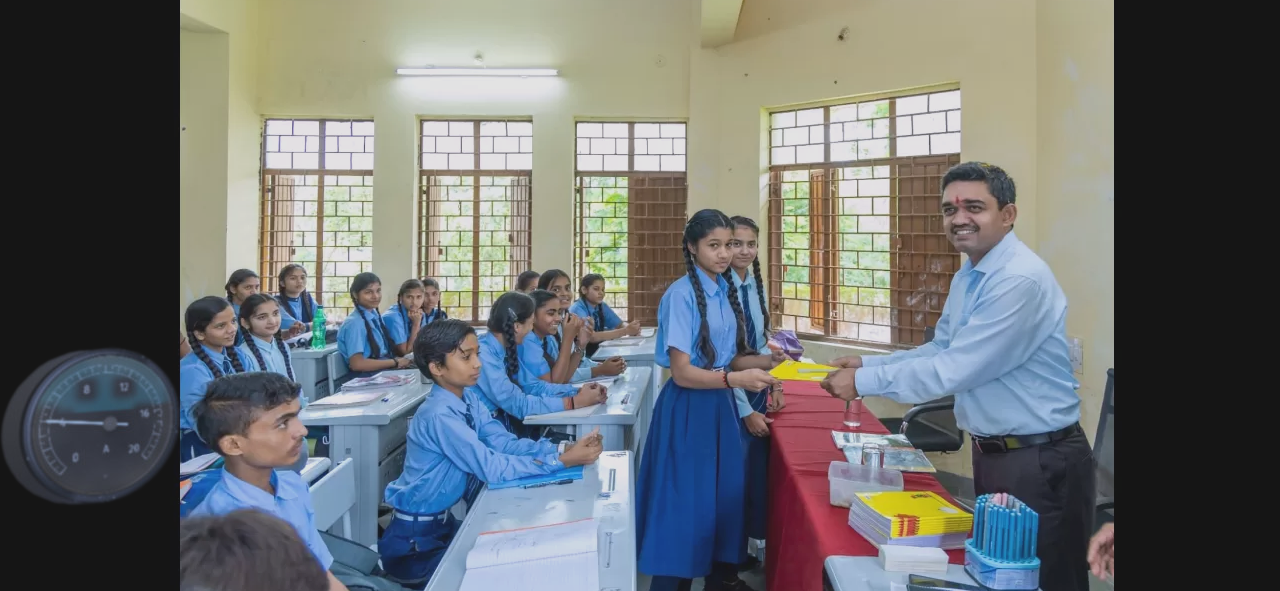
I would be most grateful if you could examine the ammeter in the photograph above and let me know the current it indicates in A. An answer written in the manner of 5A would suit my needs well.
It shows 4A
